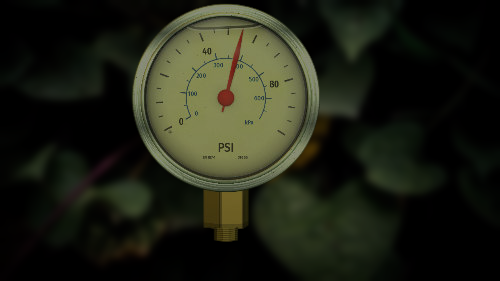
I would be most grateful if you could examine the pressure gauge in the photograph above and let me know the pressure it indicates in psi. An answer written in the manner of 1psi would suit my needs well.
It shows 55psi
